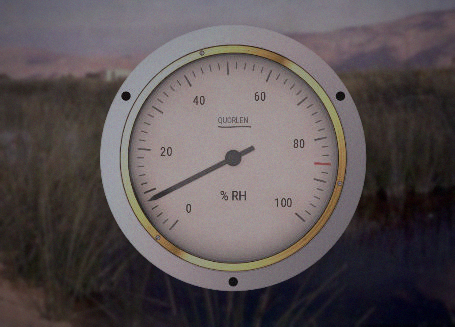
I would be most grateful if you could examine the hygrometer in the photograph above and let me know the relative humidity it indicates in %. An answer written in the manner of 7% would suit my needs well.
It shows 8%
